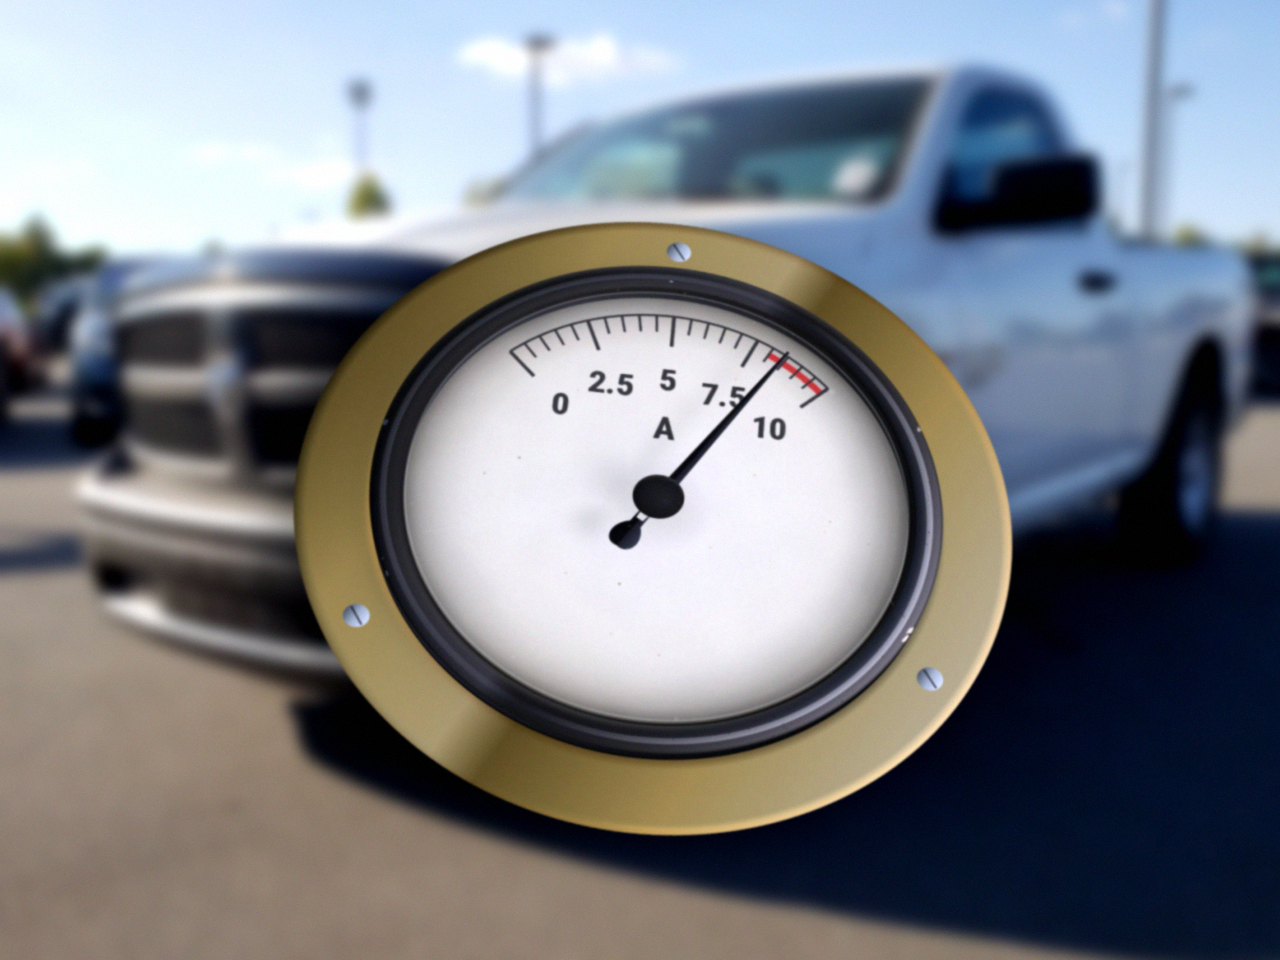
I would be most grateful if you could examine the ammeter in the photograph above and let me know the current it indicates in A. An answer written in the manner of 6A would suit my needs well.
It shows 8.5A
